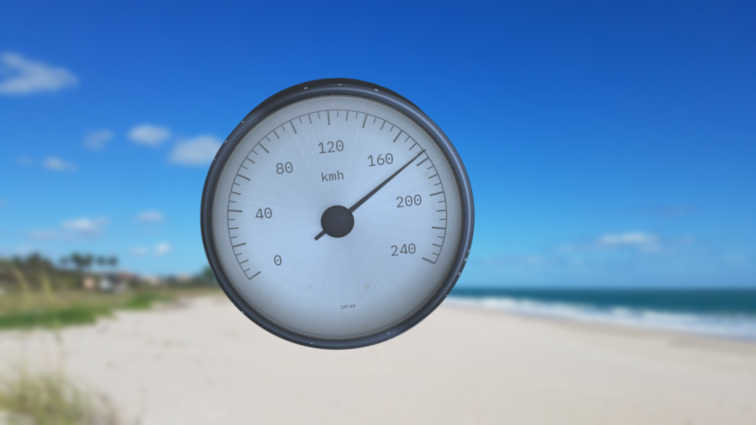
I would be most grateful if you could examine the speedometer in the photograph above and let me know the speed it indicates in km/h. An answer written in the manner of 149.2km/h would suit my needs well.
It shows 175km/h
